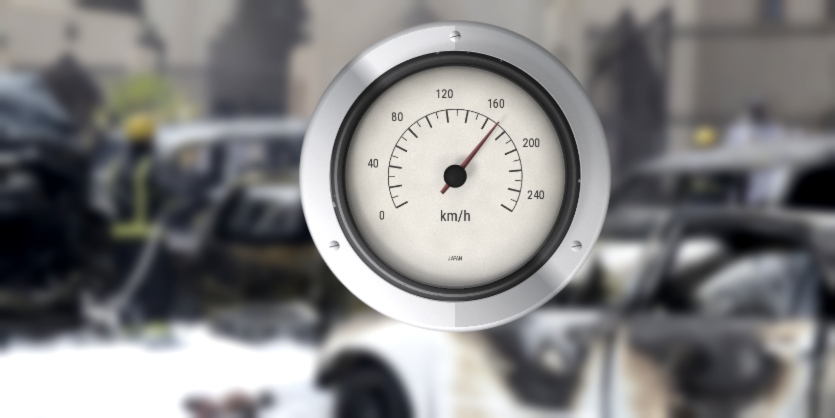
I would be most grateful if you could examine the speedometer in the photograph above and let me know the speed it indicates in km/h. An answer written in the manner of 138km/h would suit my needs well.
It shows 170km/h
